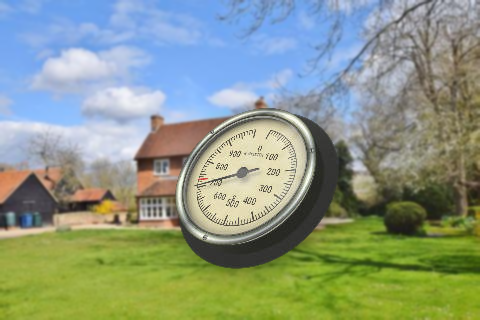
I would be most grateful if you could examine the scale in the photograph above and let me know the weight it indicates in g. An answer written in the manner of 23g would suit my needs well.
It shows 700g
